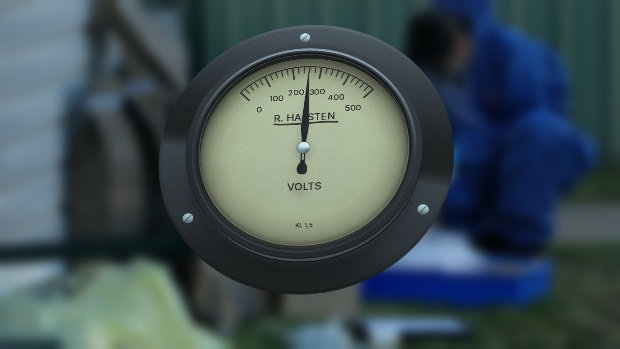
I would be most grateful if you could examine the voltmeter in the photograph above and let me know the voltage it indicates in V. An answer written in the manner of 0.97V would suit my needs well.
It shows 260V
